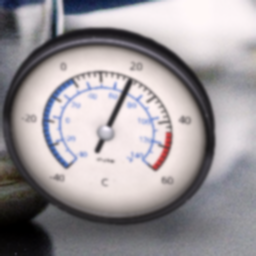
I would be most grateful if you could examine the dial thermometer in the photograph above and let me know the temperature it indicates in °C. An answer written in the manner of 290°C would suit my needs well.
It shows 20°C
